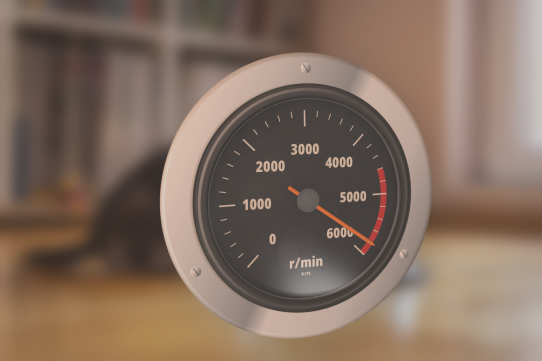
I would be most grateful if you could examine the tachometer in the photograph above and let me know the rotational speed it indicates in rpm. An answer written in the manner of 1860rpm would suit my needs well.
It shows 5800rpm
